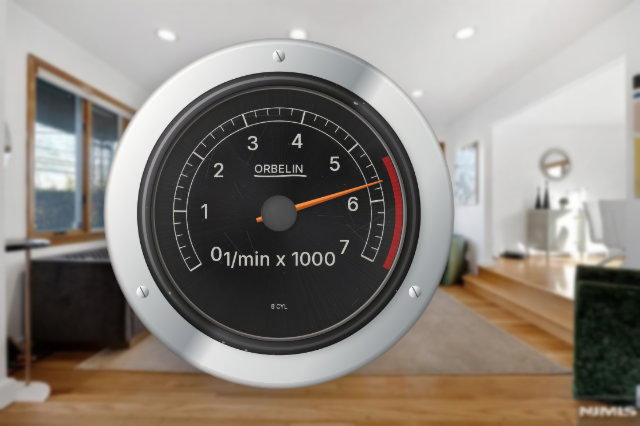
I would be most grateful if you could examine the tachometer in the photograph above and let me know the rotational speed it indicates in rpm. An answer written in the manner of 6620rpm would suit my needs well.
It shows 5700rpm
